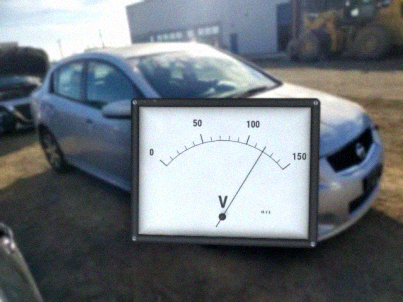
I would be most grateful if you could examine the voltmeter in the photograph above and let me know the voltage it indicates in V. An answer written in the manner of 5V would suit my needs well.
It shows 120V
